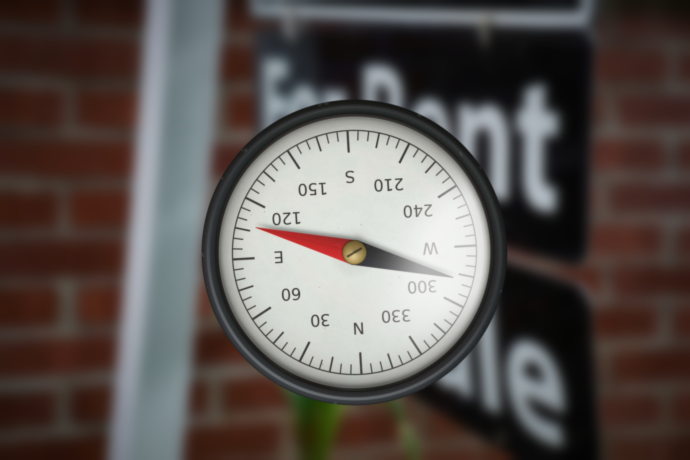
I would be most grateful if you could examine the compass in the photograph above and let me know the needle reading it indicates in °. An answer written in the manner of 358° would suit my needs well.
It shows 107.5°
